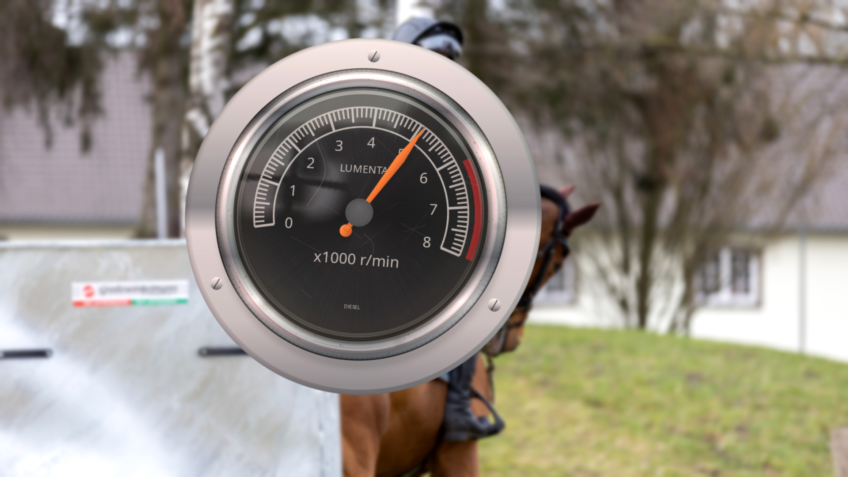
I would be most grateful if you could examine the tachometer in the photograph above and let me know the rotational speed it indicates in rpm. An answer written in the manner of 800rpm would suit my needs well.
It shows 5100rpm
